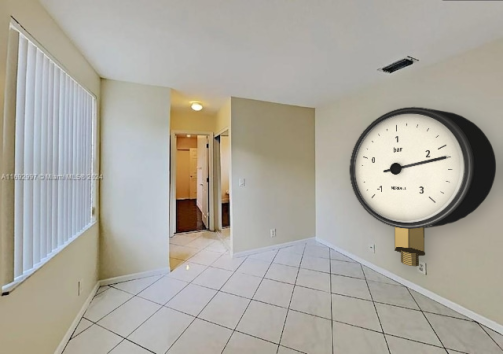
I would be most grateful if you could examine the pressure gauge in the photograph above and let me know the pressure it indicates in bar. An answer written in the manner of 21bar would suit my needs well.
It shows 2.2bar
